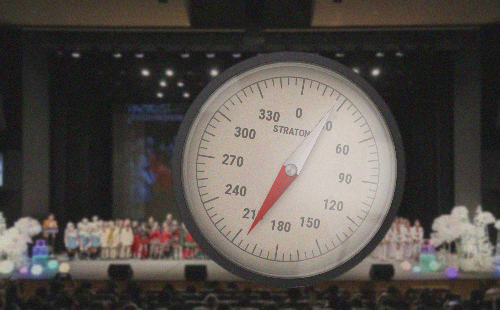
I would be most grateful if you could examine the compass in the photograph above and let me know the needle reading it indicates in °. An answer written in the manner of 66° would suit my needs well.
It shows 205°
